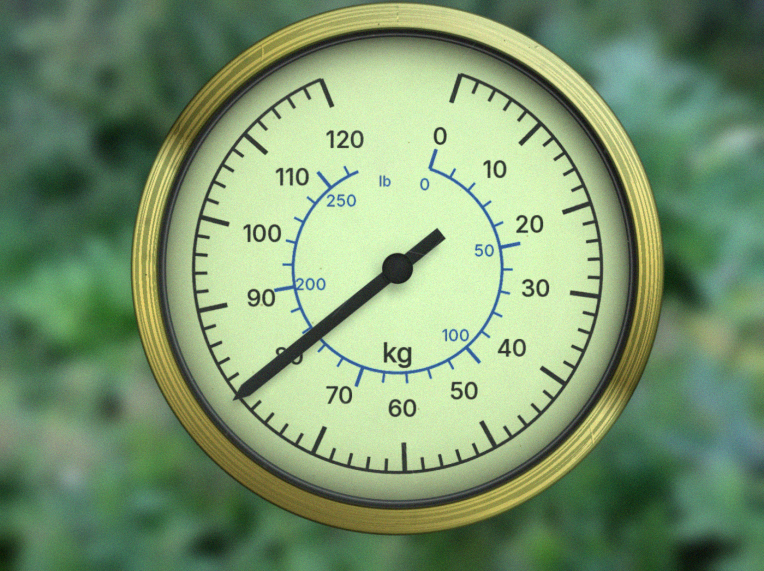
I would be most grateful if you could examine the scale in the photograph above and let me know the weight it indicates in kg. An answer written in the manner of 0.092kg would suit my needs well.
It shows 80kg
